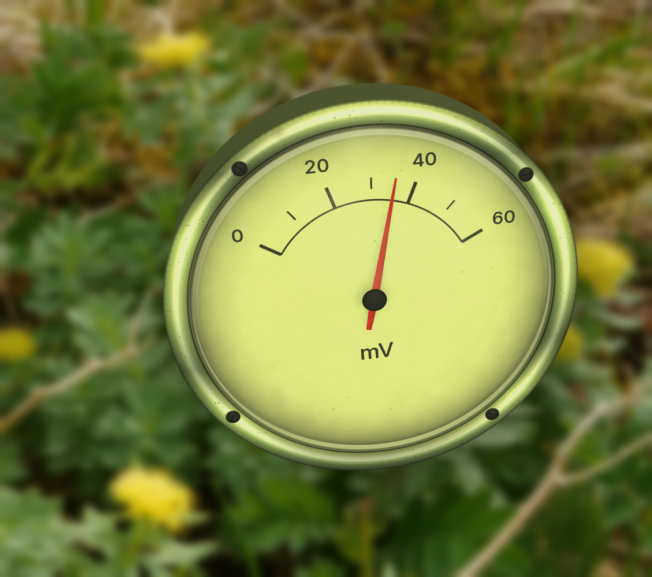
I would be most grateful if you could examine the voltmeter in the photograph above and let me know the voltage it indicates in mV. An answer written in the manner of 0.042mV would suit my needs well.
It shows 35mV
